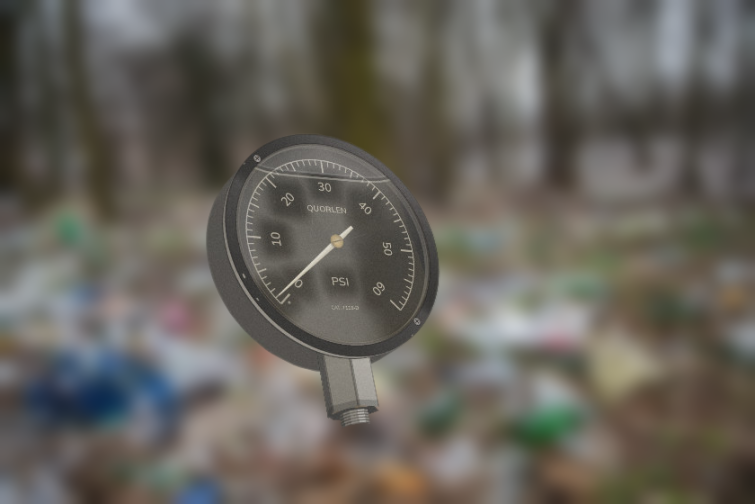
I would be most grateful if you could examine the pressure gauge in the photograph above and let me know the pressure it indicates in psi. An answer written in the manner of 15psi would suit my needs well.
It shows 1psi
